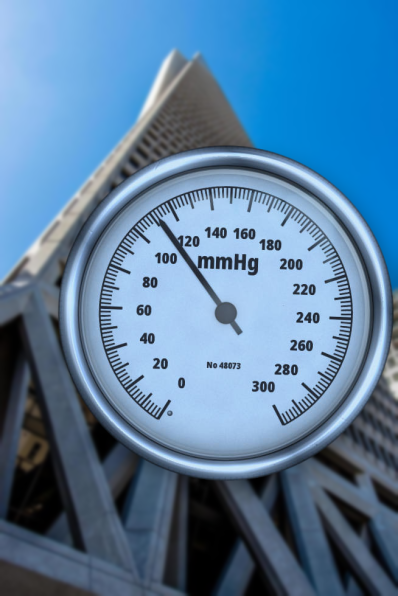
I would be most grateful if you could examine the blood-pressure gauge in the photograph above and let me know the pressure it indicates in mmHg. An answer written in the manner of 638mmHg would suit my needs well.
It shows 112mmHg
